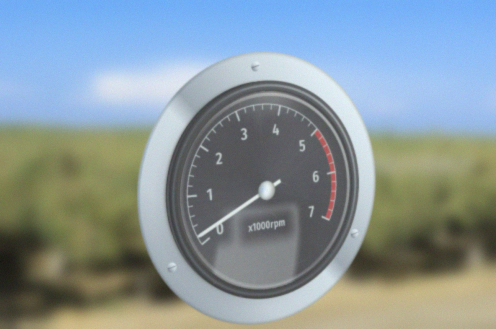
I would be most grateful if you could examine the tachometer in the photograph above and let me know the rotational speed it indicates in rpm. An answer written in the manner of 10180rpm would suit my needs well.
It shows 200rpm
